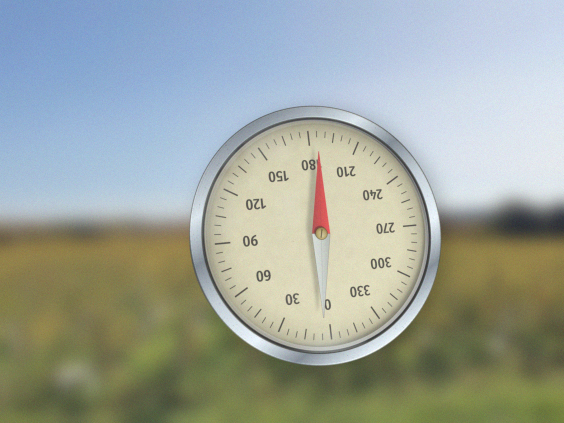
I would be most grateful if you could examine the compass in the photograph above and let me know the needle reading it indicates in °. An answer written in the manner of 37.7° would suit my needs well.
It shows 185°
